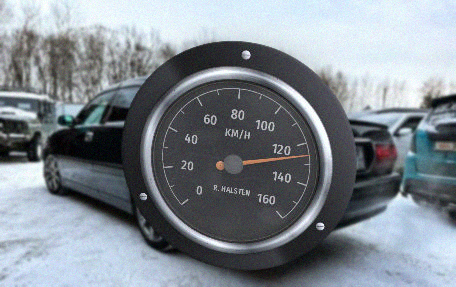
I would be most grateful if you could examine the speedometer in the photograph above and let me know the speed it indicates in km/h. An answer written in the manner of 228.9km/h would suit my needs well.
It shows 125km/h
